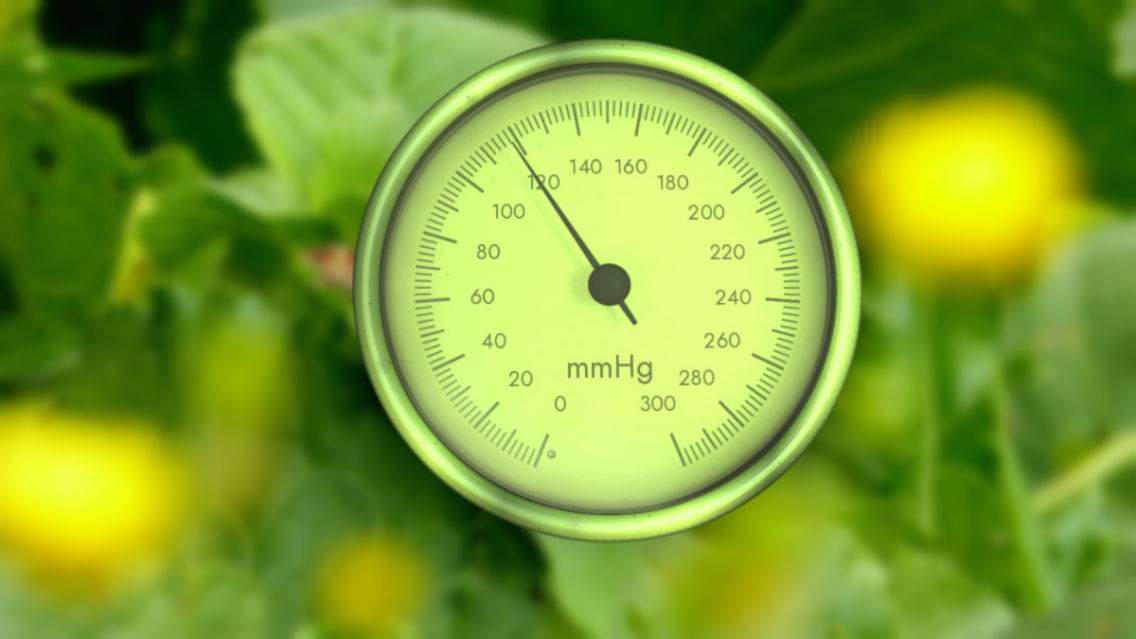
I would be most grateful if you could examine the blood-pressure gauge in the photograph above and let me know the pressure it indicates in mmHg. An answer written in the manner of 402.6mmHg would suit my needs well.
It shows 118mmHg
